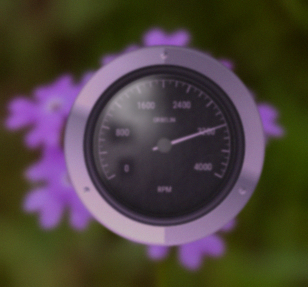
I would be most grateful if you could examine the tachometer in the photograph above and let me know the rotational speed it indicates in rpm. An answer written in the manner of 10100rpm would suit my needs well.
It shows 3200rpm
